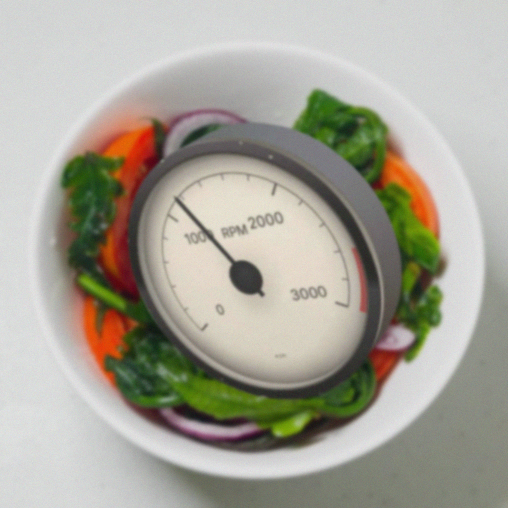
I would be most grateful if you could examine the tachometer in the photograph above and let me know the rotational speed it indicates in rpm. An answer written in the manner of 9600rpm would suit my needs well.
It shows 1200rpm
